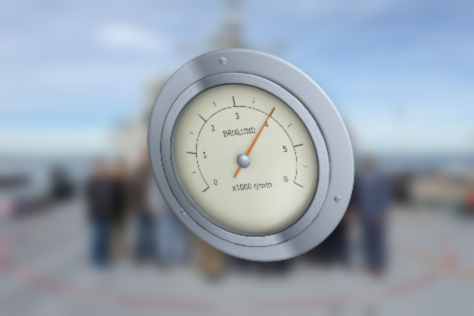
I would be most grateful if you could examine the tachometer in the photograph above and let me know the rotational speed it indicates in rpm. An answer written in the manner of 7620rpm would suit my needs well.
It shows 4000rpm
